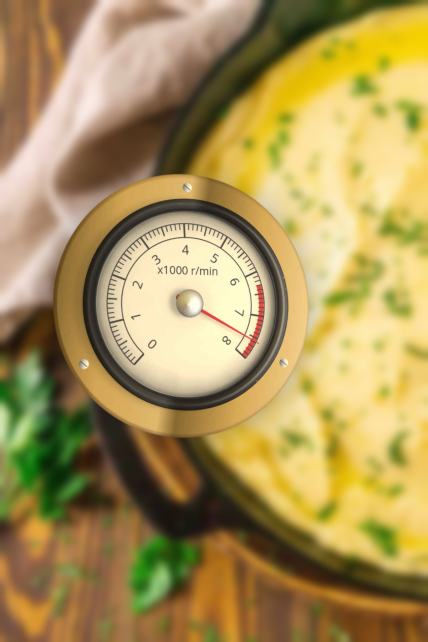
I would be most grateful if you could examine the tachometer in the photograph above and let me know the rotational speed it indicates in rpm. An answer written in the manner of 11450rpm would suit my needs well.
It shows 7600rpm
